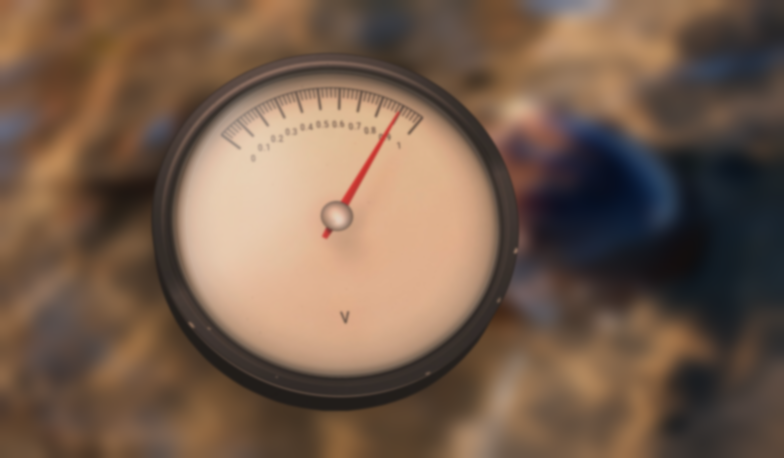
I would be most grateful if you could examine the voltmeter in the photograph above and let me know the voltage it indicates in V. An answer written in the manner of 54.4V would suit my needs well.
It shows 0.9V
